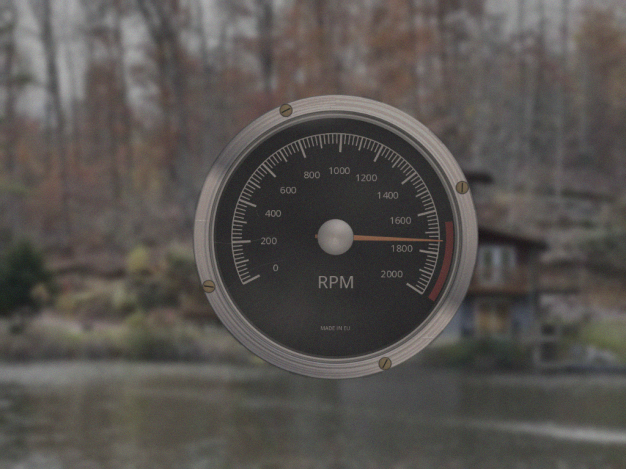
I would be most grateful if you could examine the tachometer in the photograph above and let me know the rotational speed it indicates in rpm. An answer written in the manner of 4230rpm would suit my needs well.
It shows 1740rpm
